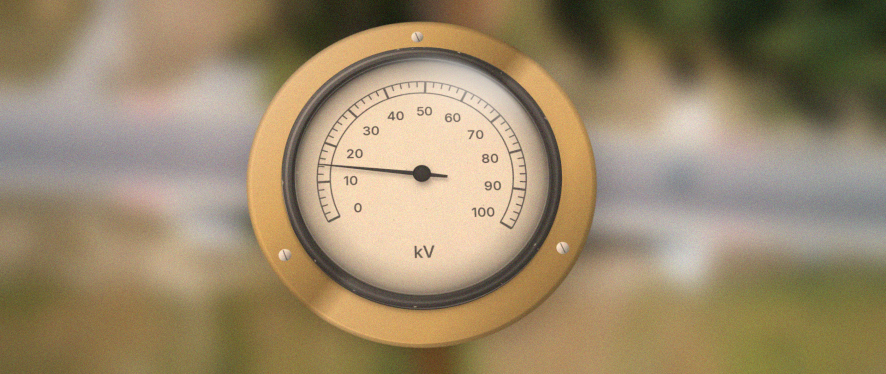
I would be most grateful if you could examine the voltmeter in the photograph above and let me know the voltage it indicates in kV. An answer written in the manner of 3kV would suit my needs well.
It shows 14kV
